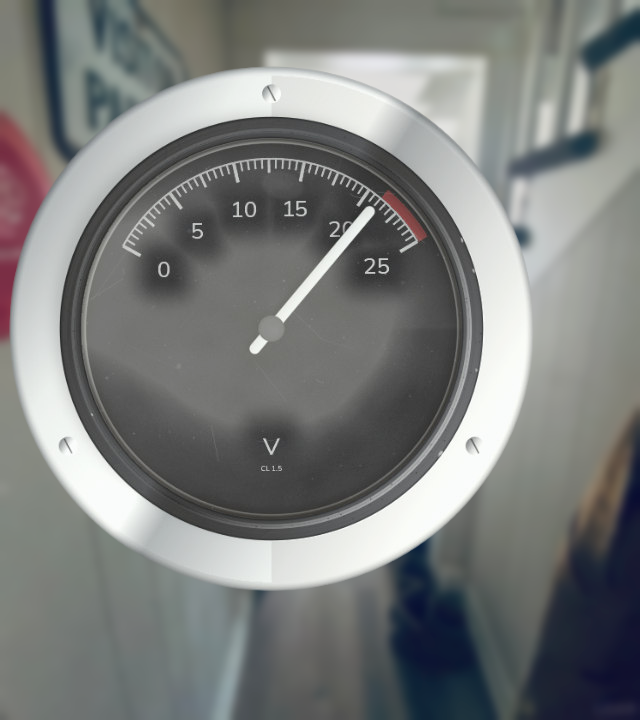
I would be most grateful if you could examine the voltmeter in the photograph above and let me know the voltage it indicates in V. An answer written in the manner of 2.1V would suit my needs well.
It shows 21V
